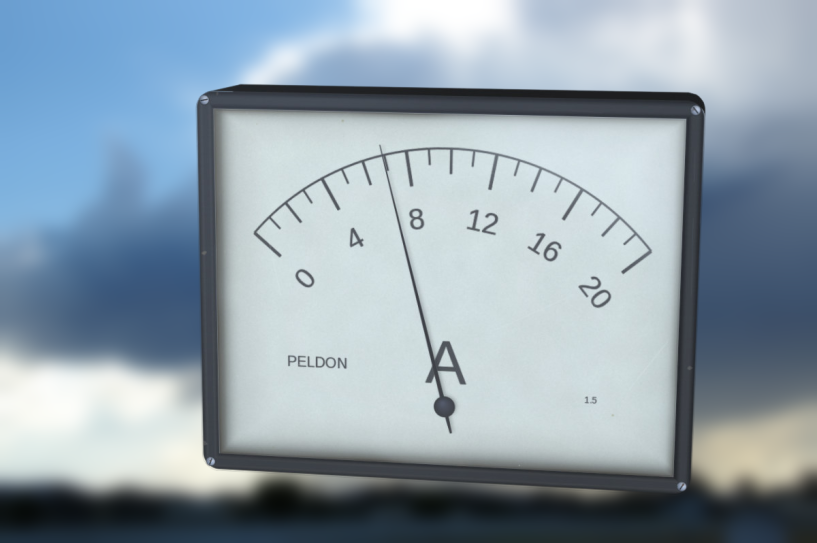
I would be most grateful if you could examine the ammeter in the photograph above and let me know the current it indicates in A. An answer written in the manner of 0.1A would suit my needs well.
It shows 7A
